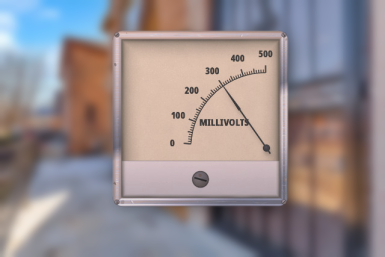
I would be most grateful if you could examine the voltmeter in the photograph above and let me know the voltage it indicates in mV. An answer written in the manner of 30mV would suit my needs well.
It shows 300mV
